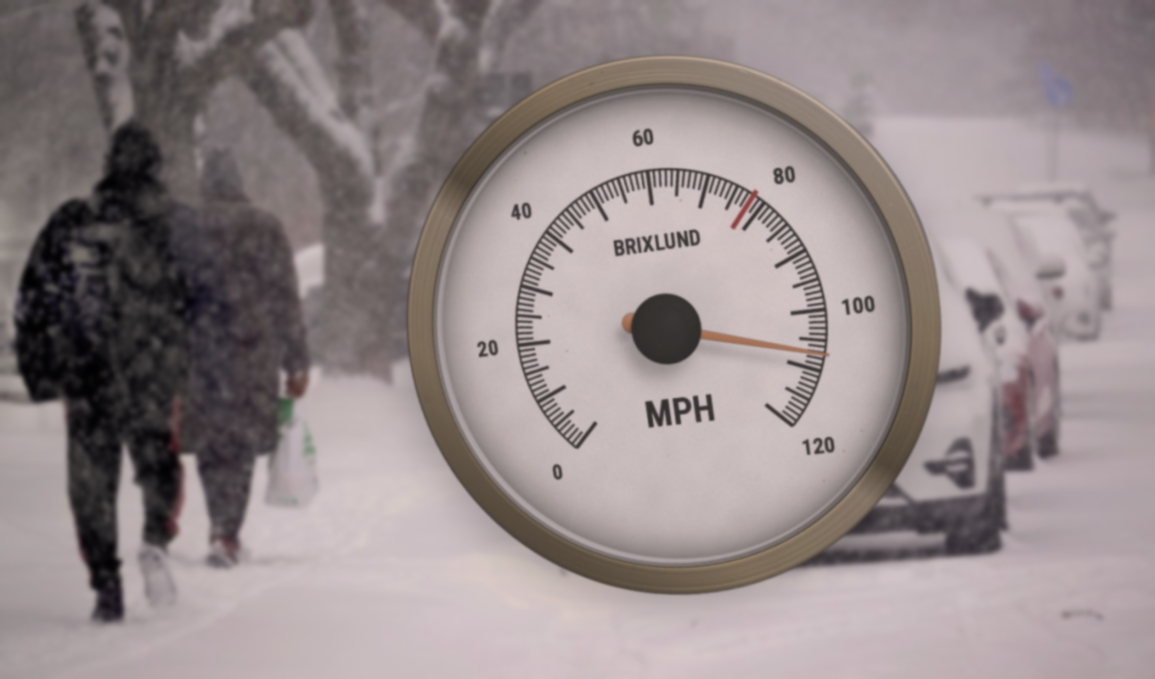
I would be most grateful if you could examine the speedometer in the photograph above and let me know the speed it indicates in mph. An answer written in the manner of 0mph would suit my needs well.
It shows 107mph
